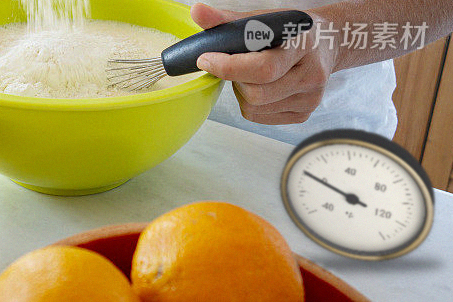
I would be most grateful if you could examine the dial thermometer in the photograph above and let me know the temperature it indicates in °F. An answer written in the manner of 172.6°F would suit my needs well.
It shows 0°F
